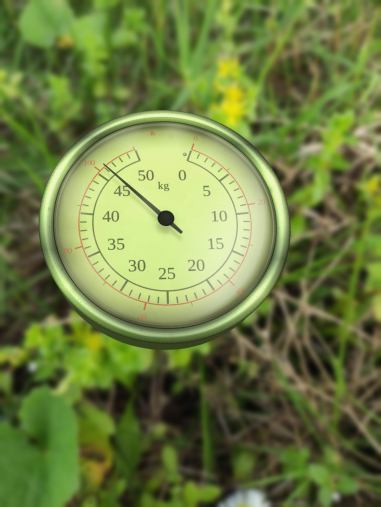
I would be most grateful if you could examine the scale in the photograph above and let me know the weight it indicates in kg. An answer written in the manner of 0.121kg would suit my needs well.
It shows 46kg
